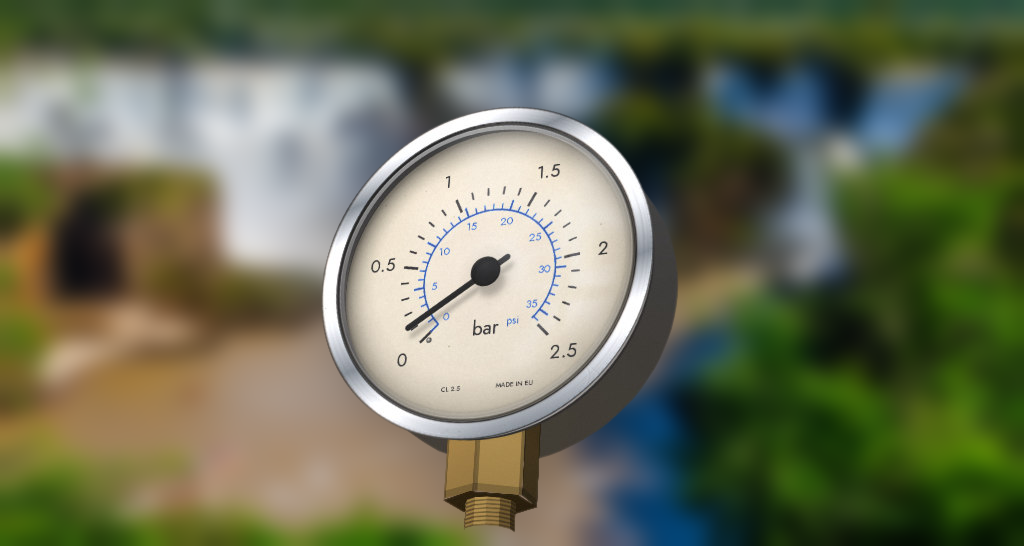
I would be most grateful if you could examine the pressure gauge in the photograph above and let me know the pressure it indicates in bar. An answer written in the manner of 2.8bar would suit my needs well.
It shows 0.1bar
